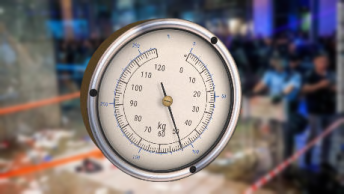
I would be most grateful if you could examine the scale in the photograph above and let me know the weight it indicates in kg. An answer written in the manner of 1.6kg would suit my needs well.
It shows 50kg
